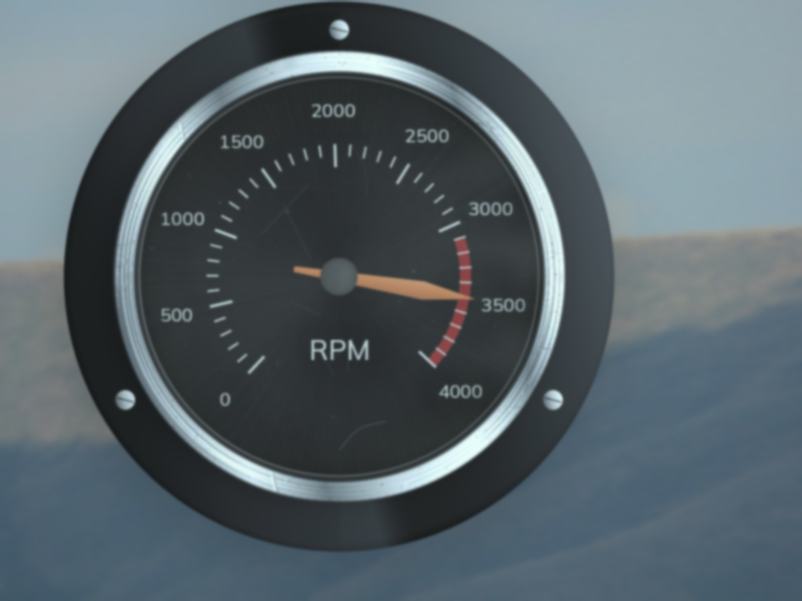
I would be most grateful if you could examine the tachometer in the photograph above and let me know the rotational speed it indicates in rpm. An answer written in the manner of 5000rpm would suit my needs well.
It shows 3500rpm
